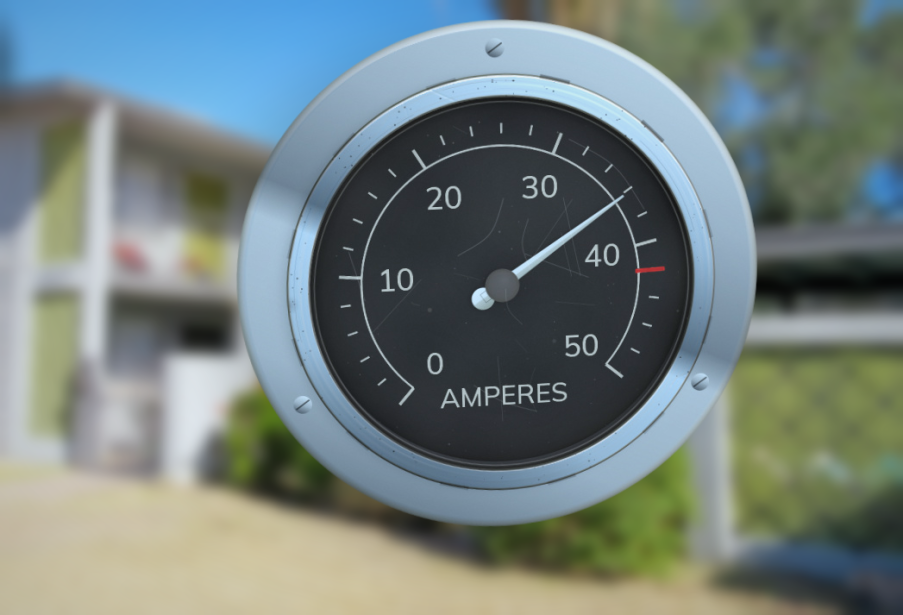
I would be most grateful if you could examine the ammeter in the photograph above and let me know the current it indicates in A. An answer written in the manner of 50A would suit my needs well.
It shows 36A
